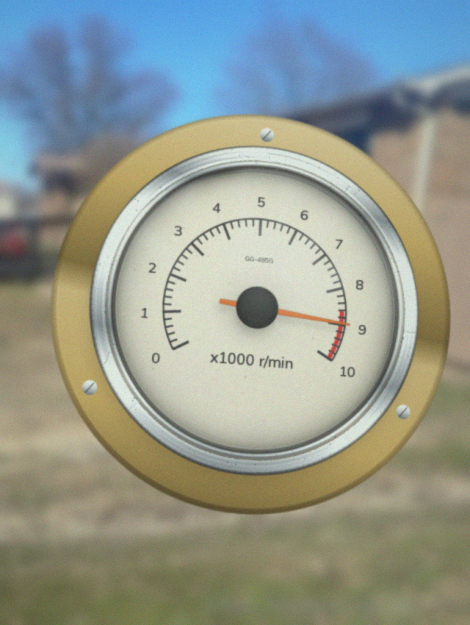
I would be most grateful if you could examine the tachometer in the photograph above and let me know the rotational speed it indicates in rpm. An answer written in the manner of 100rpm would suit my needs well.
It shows 9000rpm
